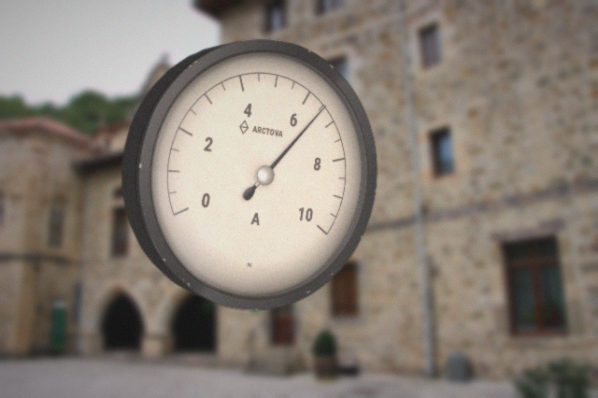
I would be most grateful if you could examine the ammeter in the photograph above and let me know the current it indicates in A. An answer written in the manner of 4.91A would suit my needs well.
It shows 6.5A
